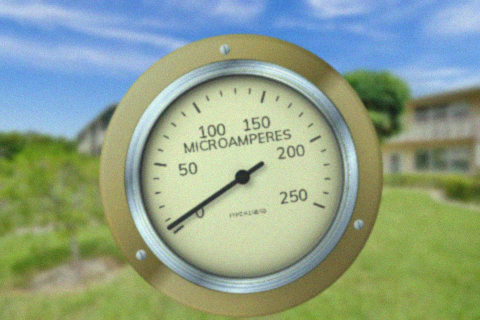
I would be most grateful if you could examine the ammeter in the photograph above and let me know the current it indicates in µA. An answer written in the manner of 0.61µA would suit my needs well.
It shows 5µA
